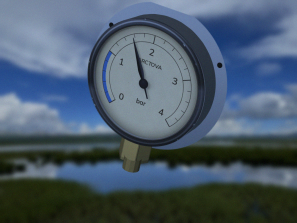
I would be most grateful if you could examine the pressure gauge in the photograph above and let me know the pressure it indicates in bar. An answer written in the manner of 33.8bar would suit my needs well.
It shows 1.6bar
